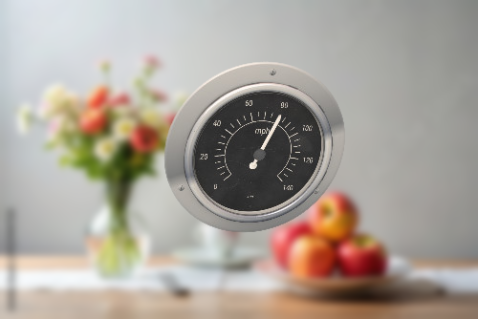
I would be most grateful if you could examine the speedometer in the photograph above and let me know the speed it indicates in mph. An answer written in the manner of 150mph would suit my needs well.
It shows 80mph
